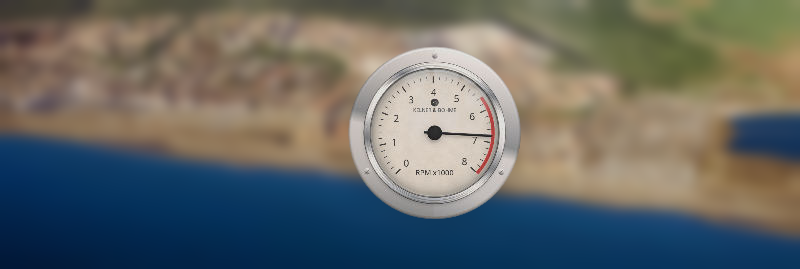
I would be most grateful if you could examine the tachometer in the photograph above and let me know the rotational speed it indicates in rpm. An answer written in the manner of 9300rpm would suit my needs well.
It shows 6800rpm
